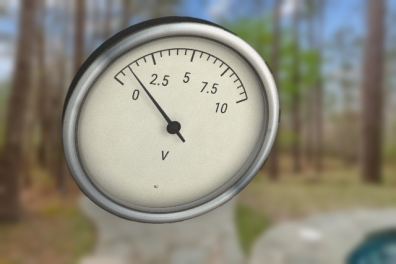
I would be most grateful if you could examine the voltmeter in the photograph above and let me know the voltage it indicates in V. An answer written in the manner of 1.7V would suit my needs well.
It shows 1V
